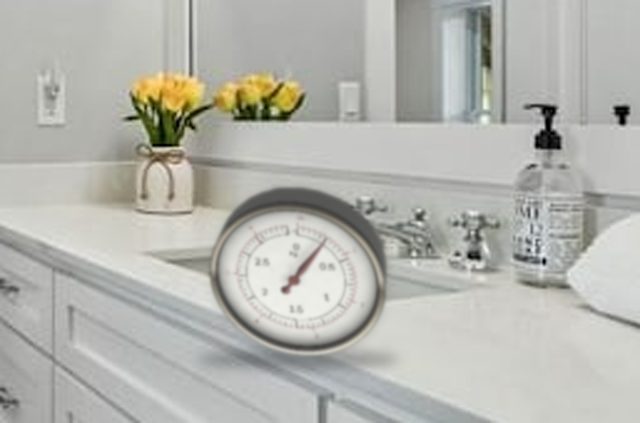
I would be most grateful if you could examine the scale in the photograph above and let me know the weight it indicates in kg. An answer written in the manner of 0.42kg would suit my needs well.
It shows 0.25kg
